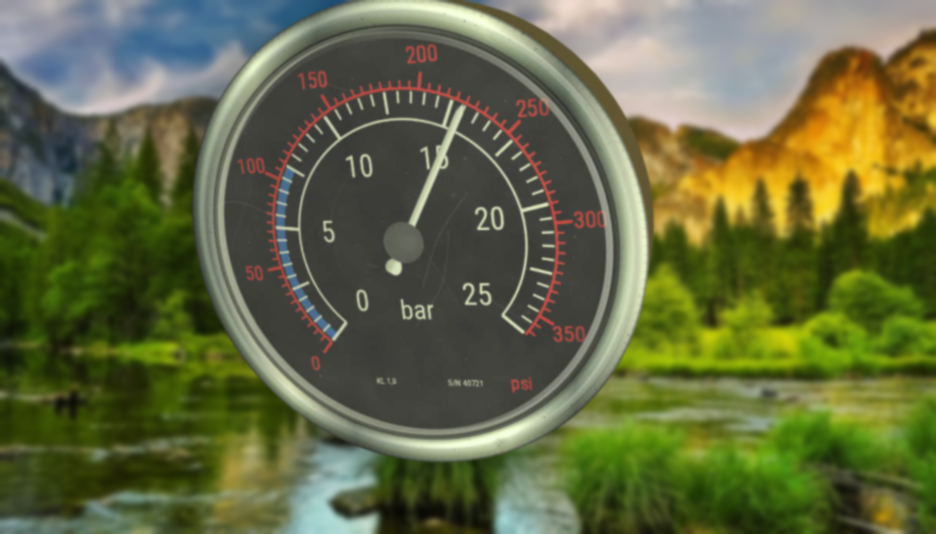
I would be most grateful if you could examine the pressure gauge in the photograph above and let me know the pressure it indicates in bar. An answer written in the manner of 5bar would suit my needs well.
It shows 15.5bar
